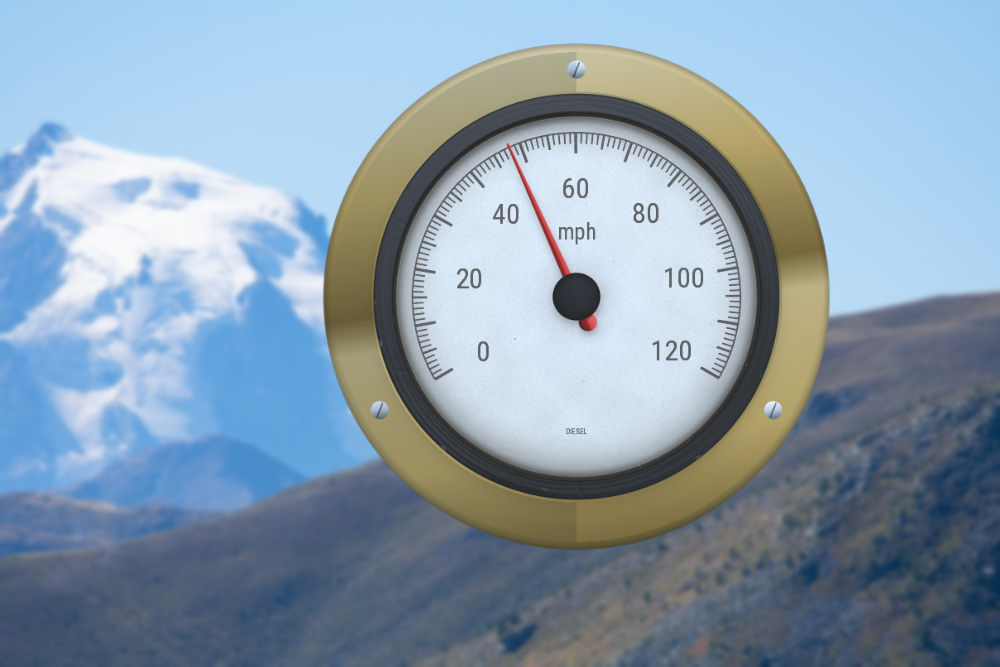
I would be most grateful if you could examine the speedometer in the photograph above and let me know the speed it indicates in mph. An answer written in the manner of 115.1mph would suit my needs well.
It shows 48mph
